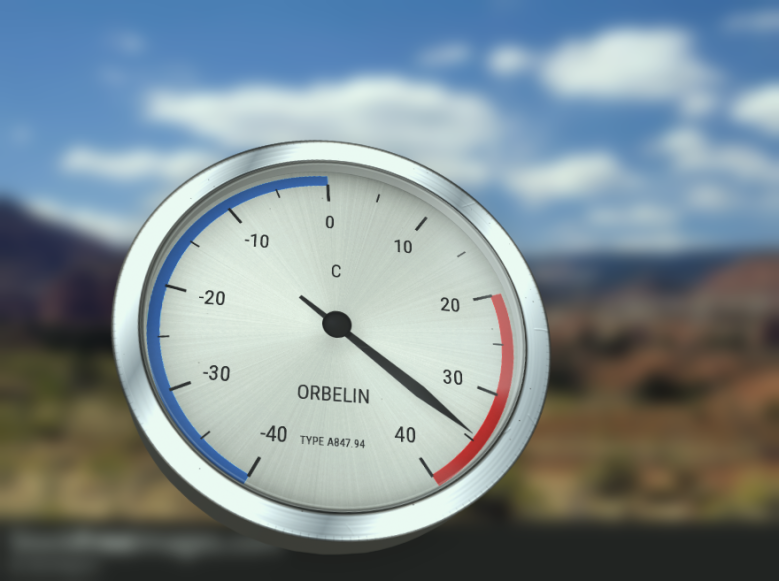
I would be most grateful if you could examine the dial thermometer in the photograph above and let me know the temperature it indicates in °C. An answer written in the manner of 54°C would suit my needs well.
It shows 35°C
